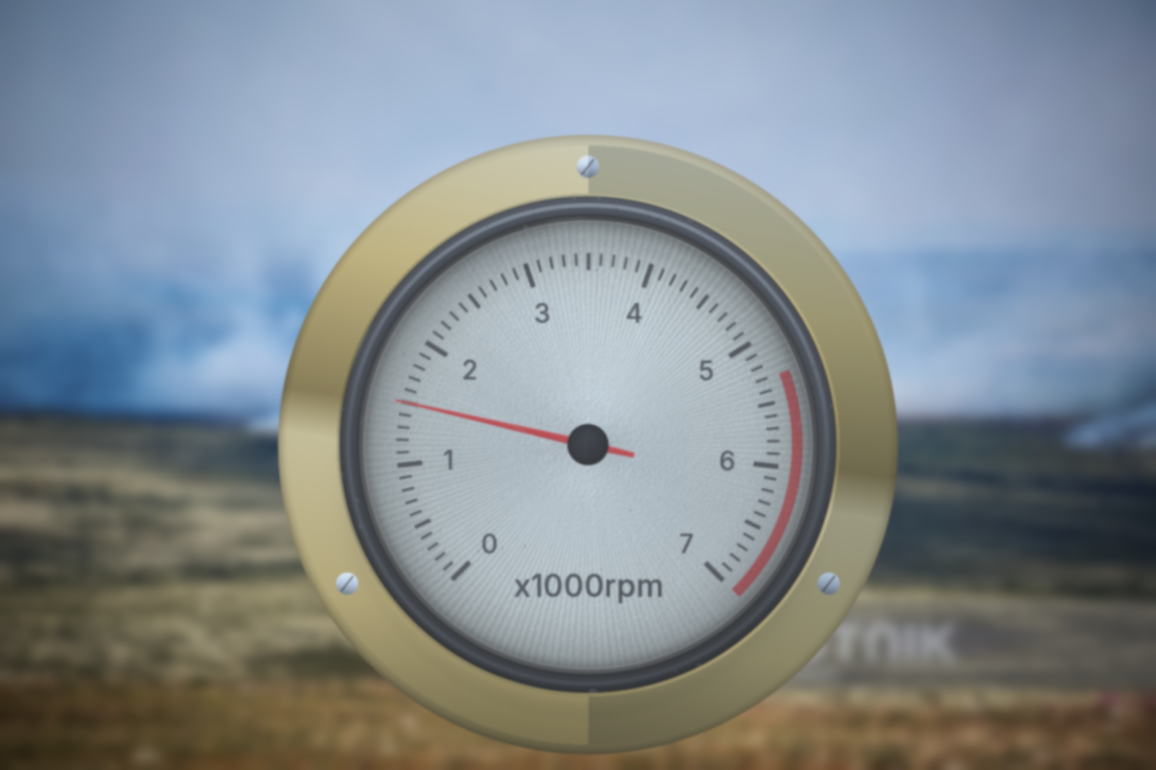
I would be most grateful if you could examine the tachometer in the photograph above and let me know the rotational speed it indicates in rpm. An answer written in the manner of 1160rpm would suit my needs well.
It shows 1500rpm
